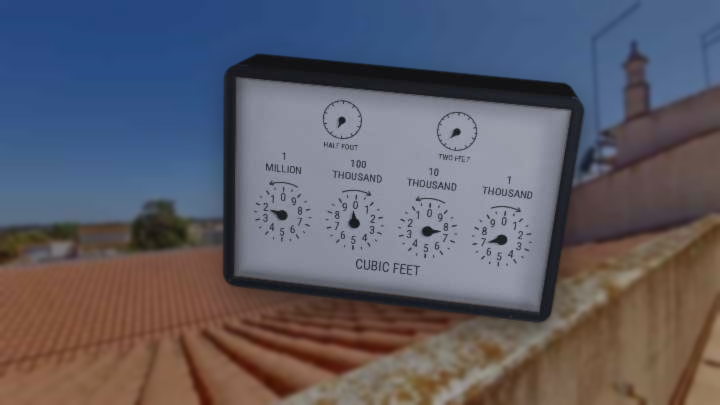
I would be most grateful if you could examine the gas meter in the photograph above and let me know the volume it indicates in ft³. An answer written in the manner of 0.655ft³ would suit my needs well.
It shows 197700ft³
